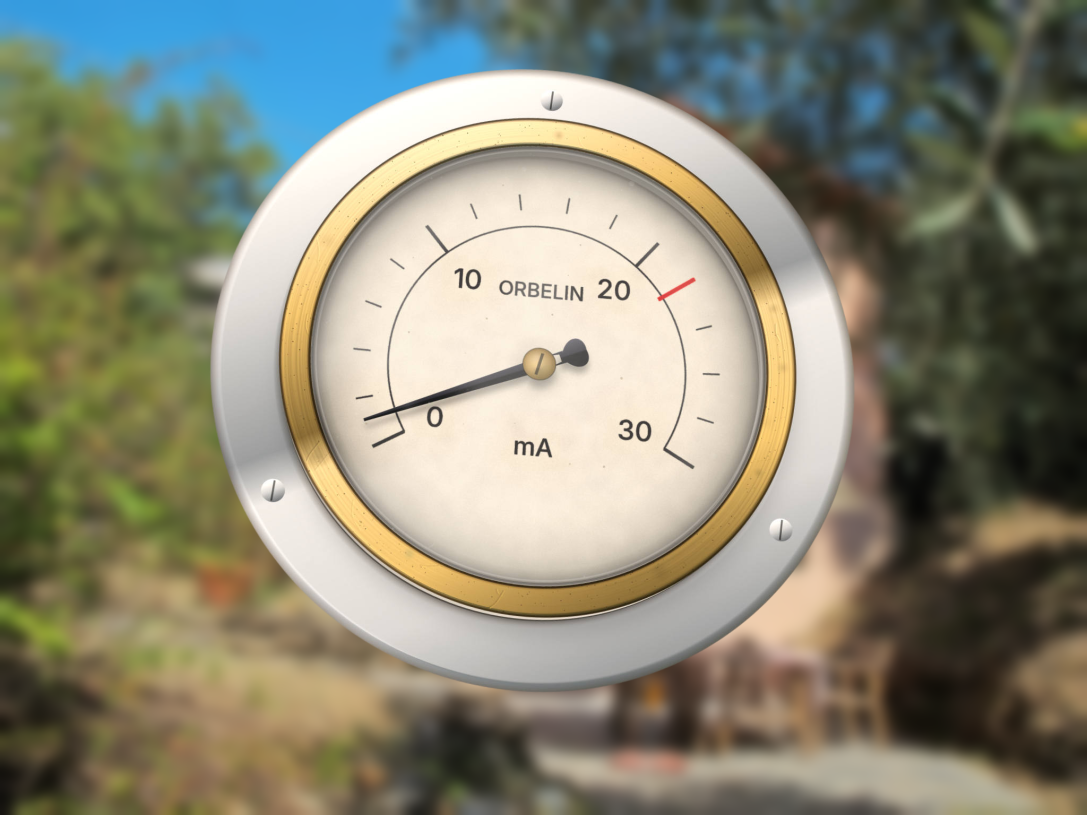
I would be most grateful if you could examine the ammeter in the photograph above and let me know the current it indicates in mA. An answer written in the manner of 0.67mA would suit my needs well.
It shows 1mA
